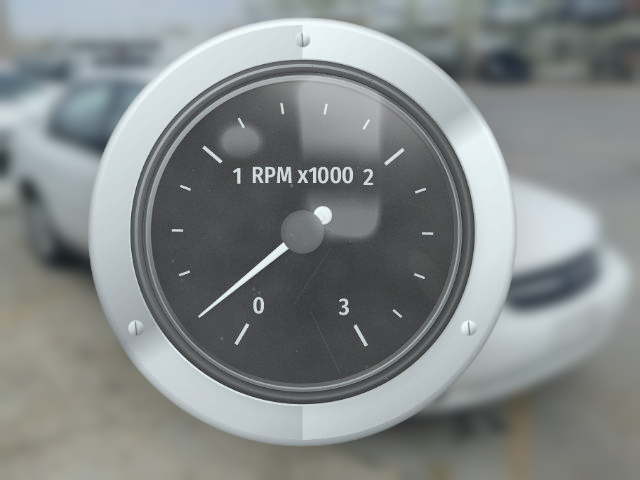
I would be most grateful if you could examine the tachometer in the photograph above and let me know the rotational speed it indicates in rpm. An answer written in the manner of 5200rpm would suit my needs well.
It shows 200rpm
